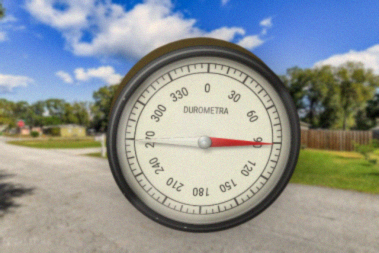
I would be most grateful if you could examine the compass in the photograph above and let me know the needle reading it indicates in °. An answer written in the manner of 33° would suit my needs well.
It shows 90°
